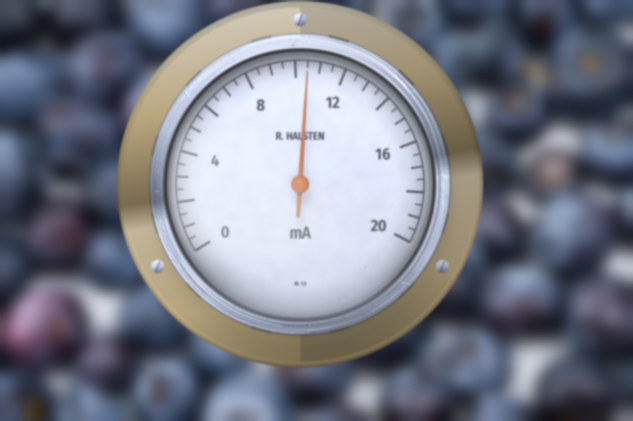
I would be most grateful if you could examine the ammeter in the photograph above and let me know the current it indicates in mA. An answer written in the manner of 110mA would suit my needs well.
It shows 10.5mA
